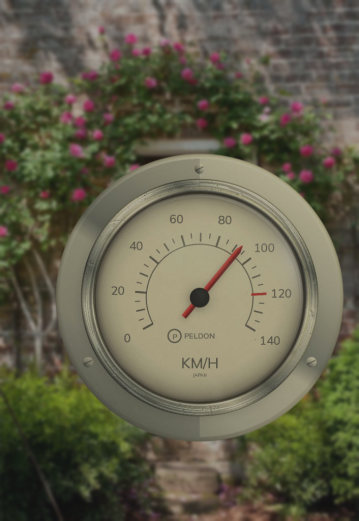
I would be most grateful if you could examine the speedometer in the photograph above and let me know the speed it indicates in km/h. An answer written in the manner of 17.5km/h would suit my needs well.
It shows 92.5km/h
